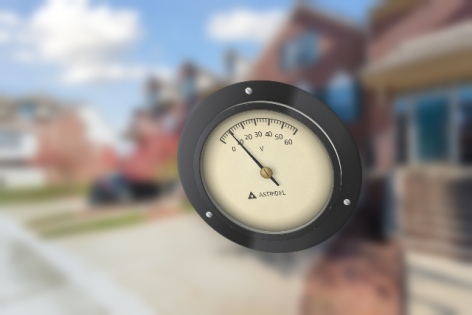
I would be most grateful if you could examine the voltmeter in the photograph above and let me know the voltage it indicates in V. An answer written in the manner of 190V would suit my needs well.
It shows 10V
